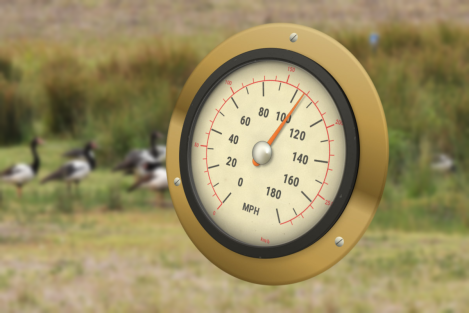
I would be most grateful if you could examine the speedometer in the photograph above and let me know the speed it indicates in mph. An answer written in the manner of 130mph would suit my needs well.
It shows 105mph
